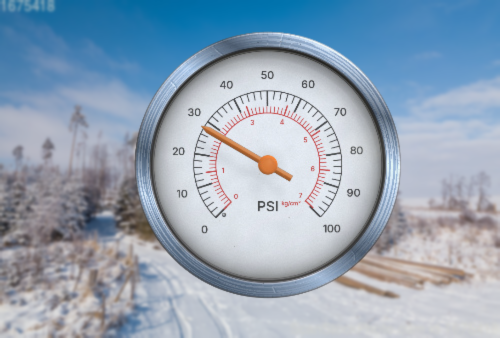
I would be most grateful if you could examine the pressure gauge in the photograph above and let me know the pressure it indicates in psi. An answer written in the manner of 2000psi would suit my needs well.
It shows 28psi
